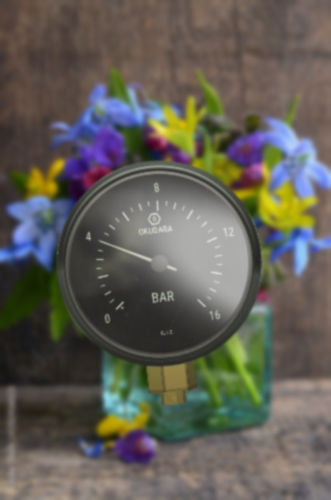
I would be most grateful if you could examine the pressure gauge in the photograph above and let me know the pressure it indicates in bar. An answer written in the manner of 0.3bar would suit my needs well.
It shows 4bar
